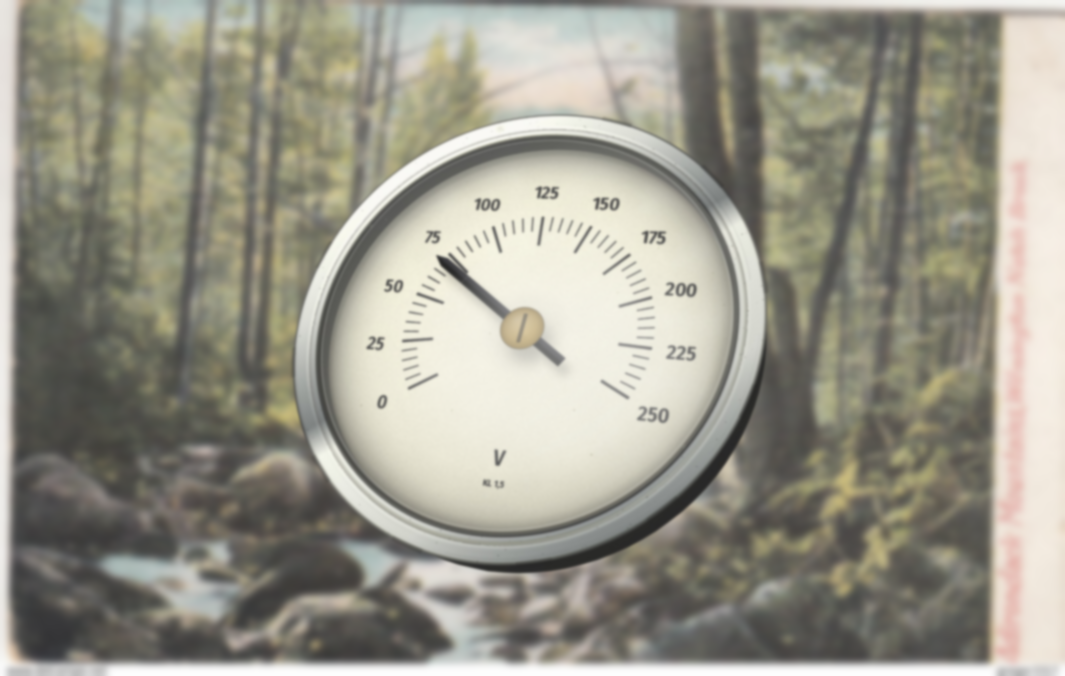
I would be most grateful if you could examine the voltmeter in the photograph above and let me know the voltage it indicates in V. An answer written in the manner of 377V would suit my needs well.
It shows 70V
